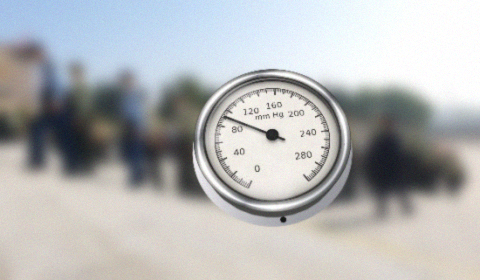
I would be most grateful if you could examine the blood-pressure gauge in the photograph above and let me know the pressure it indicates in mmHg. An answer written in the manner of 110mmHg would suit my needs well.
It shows 90mmHg
